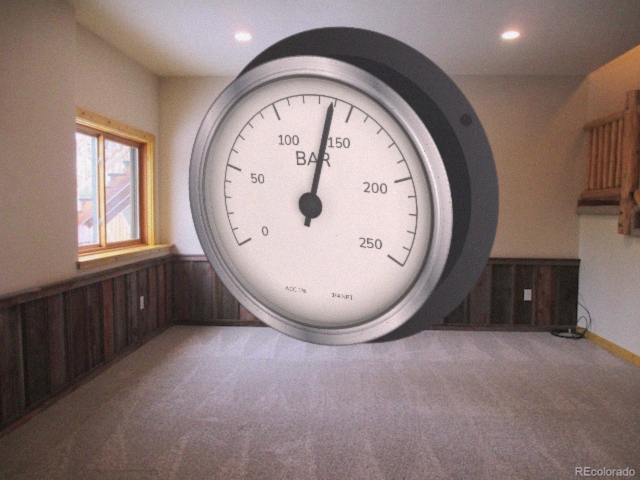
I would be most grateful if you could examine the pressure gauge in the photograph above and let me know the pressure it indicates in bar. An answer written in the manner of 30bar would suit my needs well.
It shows 140bar
